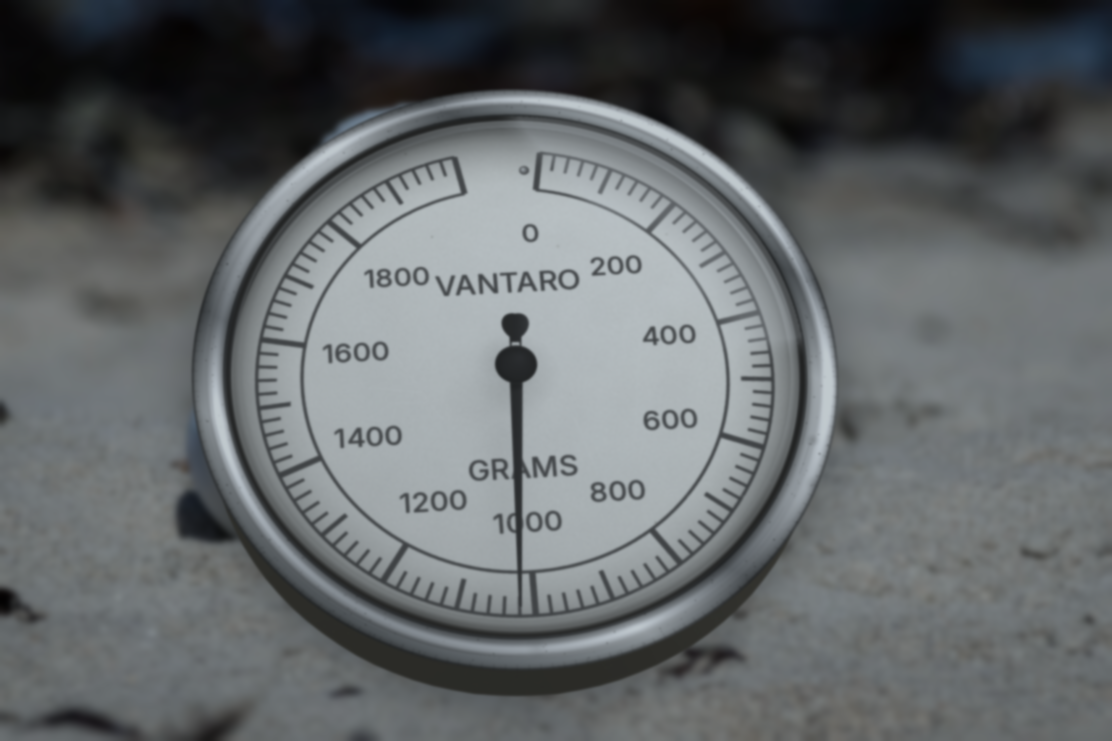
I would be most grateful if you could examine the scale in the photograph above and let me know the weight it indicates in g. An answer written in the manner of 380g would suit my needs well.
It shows 1020g
